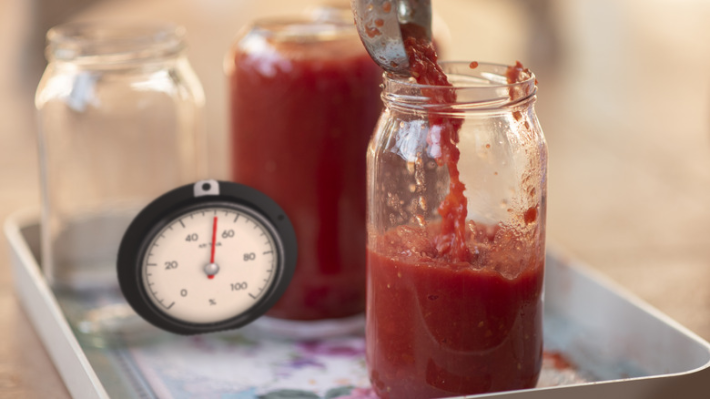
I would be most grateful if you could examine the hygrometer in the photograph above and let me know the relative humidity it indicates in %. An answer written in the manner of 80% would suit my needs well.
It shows 52%
